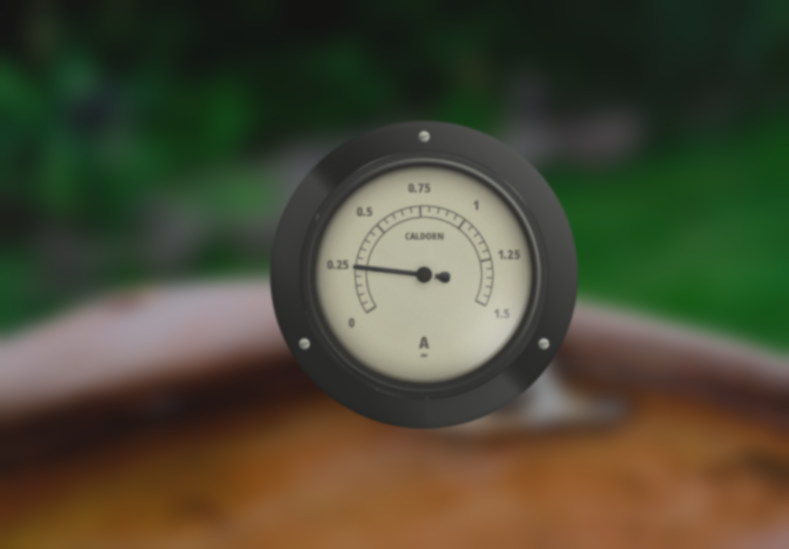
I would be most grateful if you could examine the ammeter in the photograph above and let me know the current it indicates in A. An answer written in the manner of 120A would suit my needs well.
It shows 0.25A
